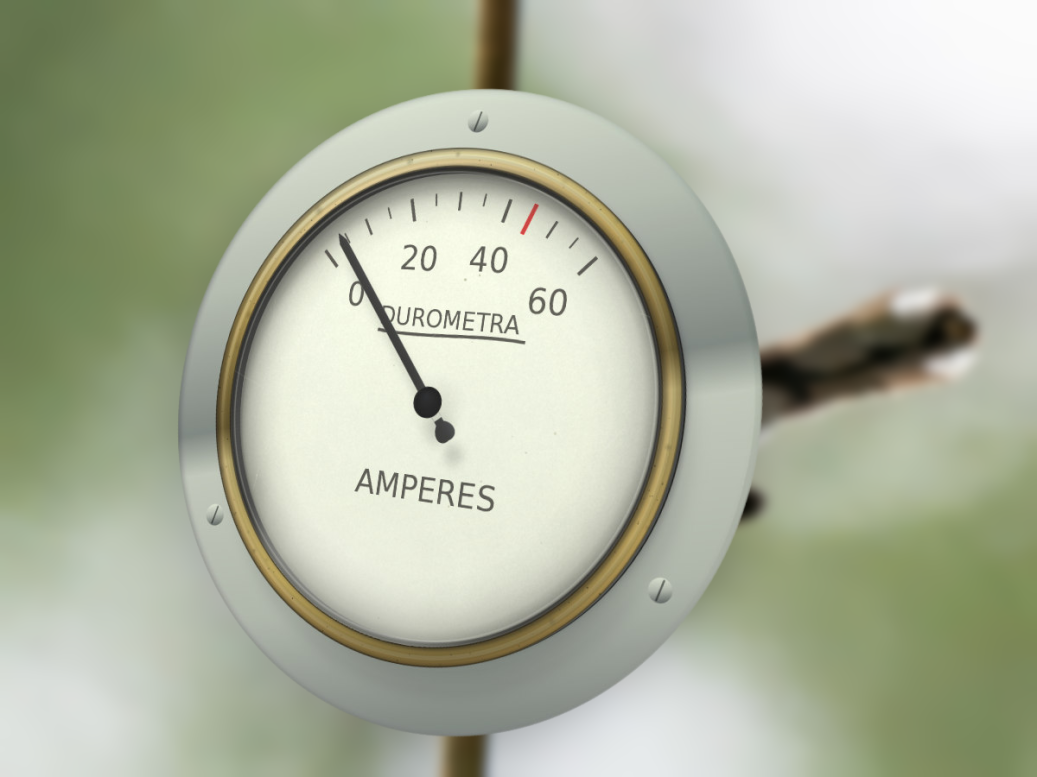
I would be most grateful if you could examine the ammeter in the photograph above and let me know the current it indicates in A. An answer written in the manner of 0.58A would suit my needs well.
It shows 5A
